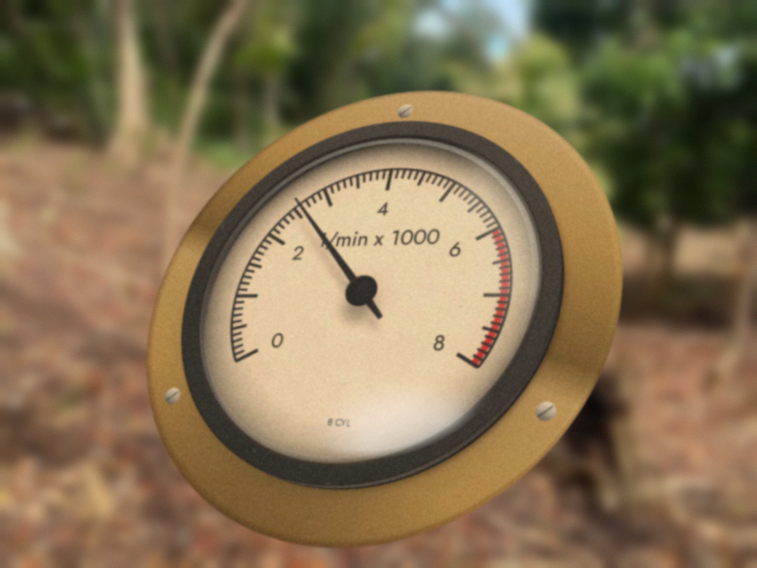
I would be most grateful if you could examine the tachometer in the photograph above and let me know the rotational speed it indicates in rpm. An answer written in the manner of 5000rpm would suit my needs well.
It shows 2600rpm
